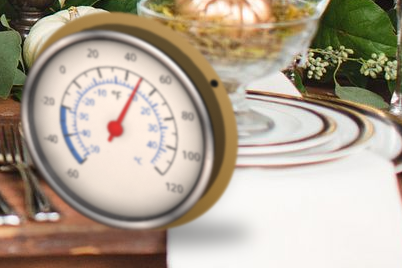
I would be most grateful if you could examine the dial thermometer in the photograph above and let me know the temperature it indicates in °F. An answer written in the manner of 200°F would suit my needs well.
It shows 50°F
